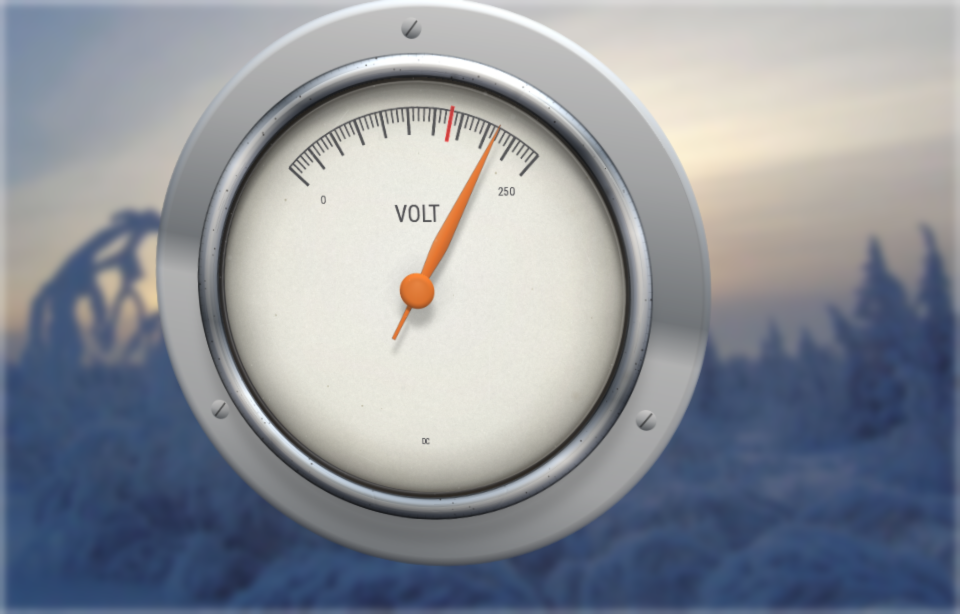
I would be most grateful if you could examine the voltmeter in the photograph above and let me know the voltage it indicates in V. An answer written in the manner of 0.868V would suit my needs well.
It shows 210V
